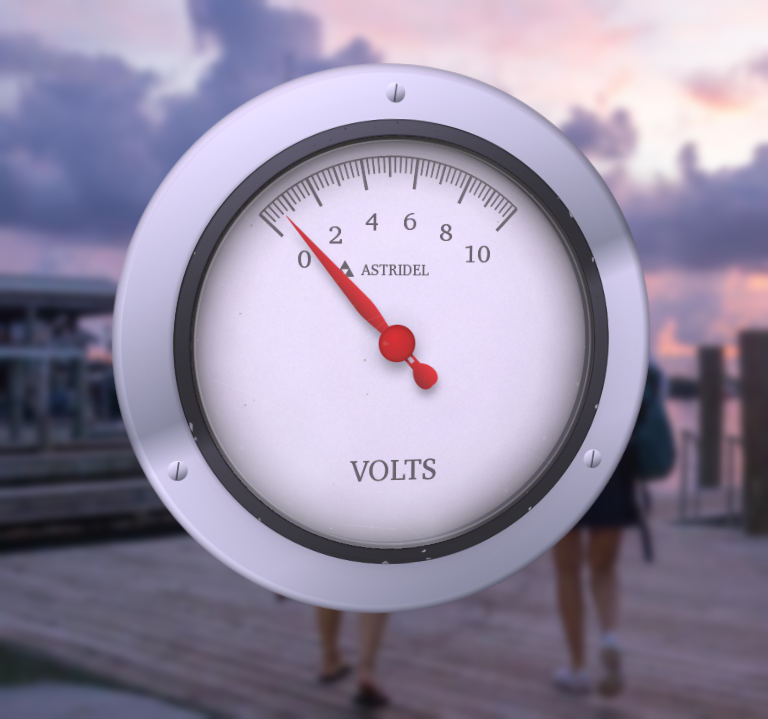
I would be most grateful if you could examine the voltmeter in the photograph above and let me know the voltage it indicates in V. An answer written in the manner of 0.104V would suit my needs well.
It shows 0.6V
